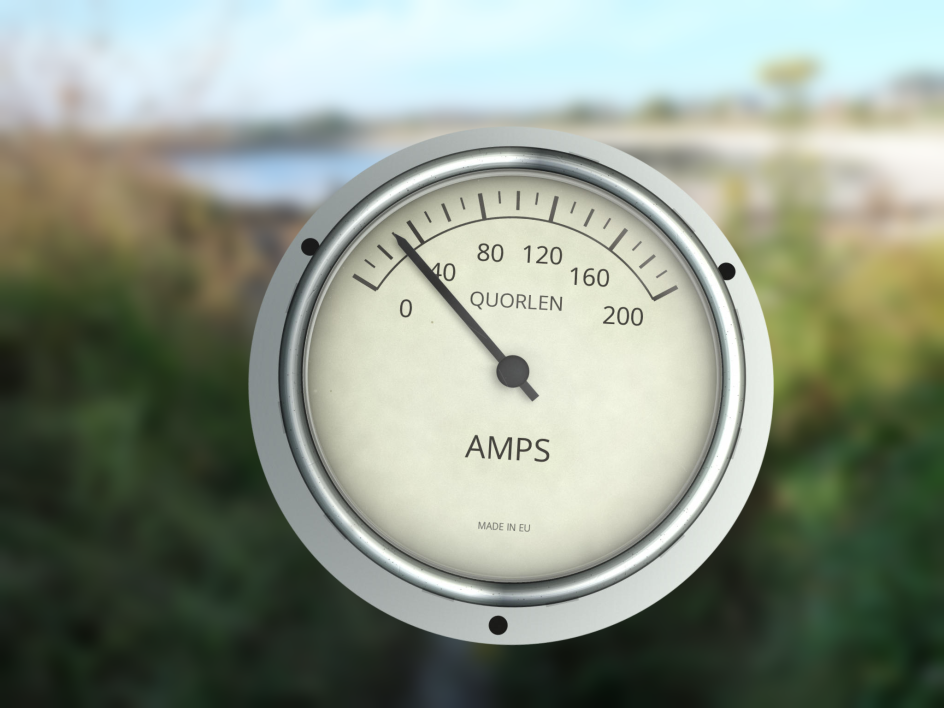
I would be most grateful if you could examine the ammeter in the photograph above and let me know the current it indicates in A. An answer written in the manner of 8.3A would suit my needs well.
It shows 30A
